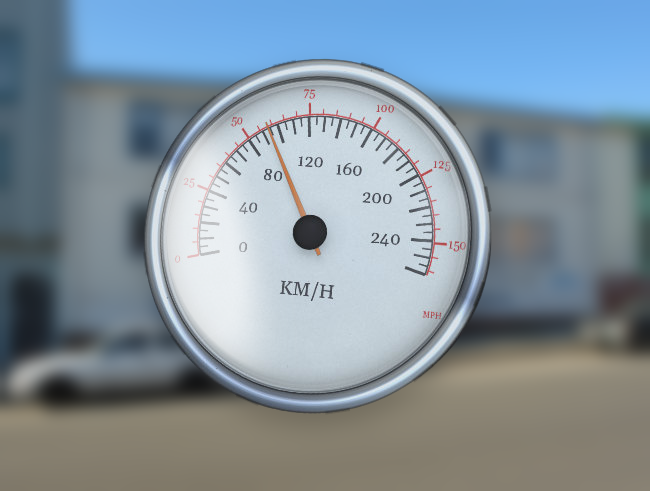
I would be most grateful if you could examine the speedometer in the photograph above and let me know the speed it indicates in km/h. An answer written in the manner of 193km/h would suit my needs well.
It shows 95km/h
